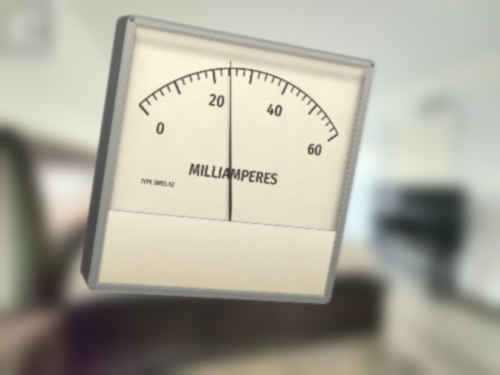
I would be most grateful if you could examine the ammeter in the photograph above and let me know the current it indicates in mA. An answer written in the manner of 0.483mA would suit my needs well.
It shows 24mA
